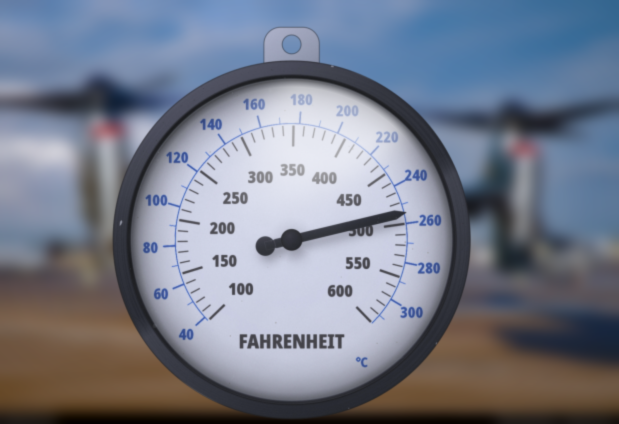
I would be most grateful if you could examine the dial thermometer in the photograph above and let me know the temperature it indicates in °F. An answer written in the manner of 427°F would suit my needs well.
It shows 490°F
